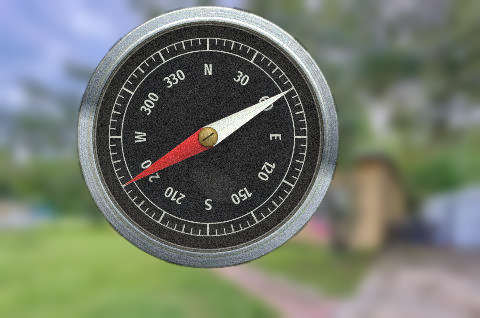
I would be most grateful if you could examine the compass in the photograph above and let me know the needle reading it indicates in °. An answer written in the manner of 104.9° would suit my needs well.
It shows 240°
